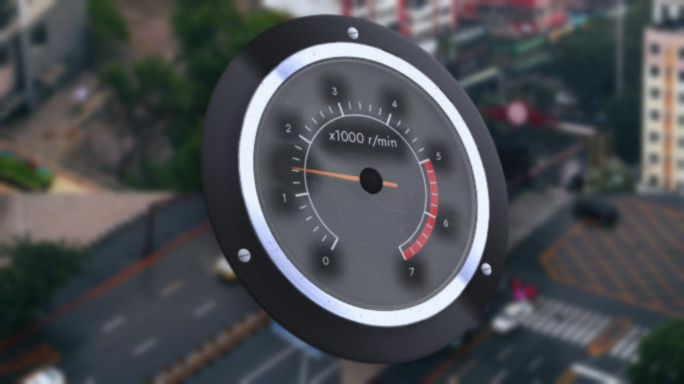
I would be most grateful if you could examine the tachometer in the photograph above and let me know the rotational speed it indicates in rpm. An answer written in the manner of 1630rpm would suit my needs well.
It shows 1400rpm
